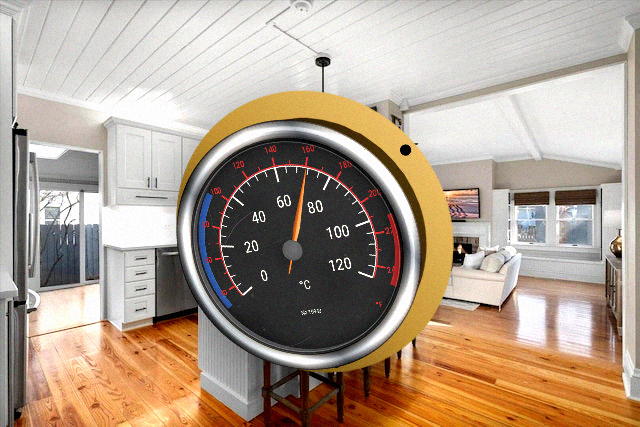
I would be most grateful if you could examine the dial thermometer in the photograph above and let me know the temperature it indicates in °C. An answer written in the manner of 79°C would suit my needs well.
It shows 72°C
